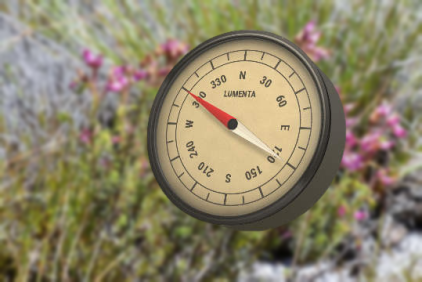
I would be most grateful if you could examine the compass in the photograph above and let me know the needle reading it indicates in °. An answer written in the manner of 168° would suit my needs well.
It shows 300°
